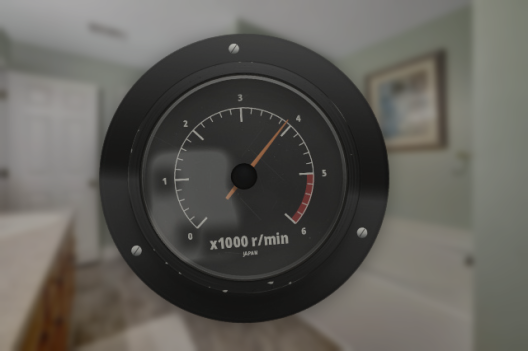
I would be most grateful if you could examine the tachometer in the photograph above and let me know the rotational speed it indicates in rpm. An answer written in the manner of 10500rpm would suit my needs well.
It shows 3900rpm
